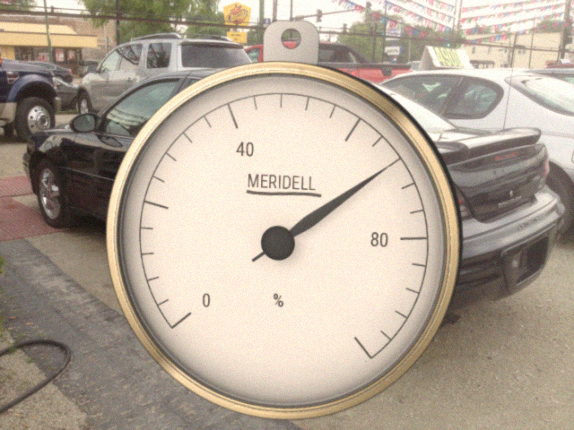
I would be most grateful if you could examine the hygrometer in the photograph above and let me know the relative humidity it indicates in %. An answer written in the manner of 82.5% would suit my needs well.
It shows 68%
